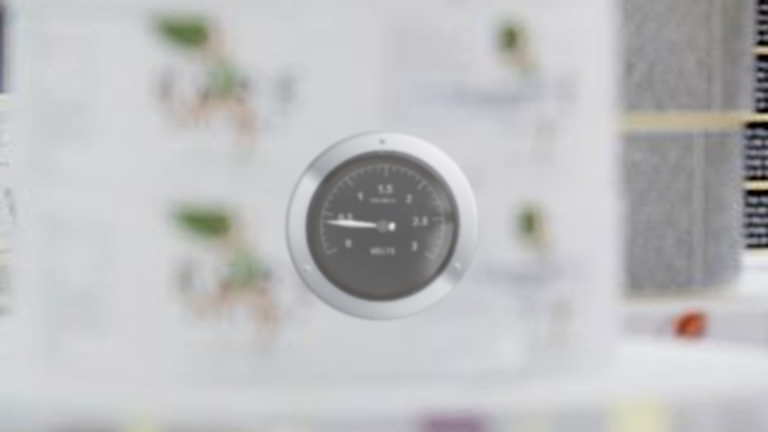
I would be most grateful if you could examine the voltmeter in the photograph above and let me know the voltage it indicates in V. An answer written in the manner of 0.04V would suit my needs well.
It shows 0.4V
